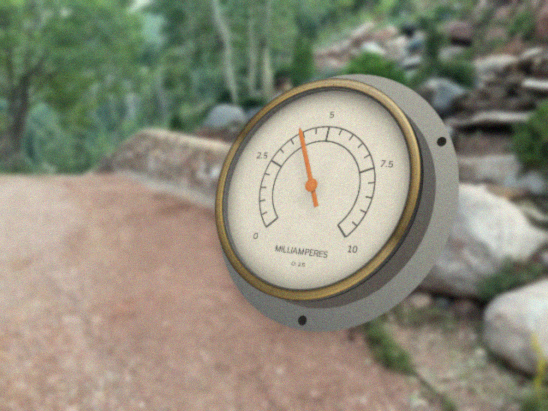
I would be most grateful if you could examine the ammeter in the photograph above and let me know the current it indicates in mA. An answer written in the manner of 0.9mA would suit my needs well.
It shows 4mA
